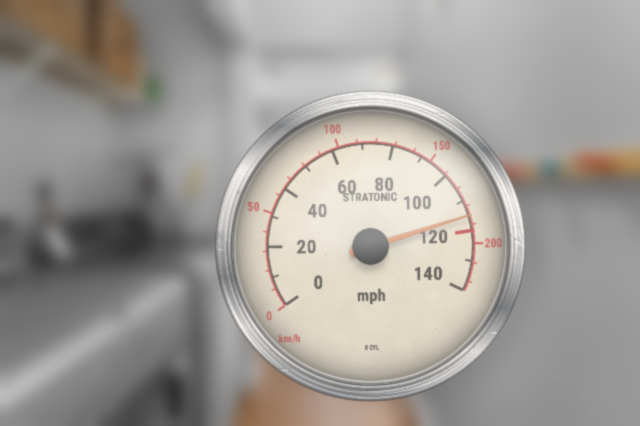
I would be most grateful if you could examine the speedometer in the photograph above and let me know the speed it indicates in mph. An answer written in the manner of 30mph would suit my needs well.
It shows 115mph
